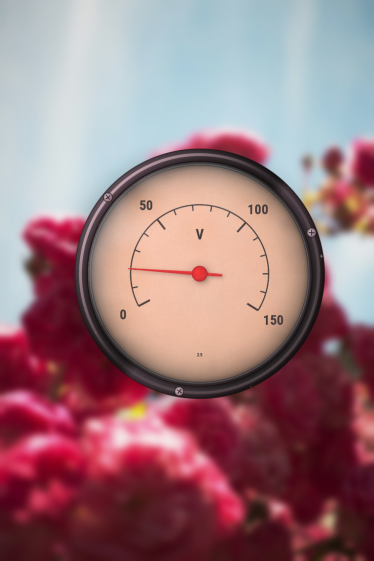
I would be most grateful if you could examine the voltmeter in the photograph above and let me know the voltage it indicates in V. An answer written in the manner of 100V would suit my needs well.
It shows 20V
